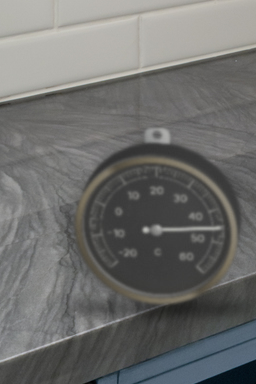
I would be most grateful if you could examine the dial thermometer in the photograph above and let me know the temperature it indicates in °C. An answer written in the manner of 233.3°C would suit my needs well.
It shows 45°C
